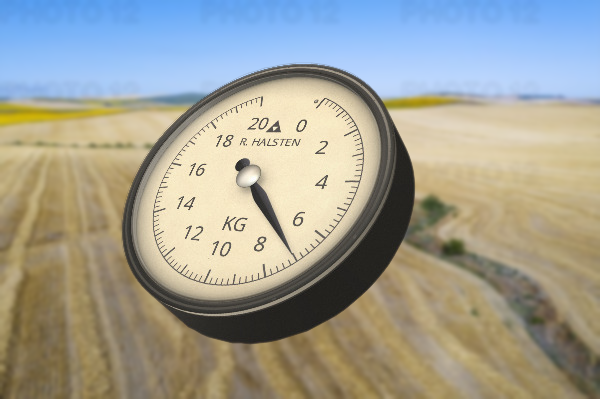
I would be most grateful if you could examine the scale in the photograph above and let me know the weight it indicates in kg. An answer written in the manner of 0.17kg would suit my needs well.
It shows 7kg
